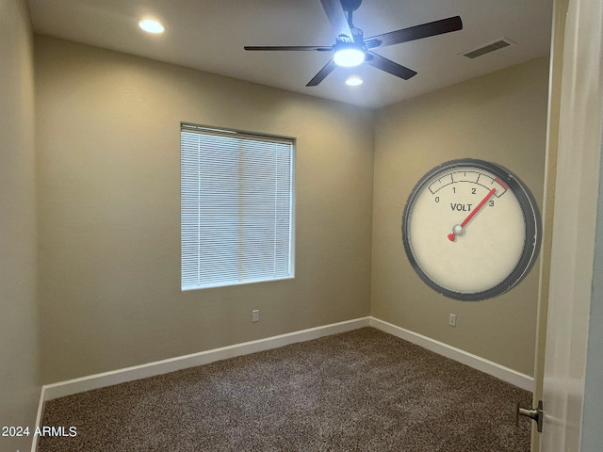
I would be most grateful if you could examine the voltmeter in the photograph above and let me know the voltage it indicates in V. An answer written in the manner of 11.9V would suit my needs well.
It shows 2.75V
